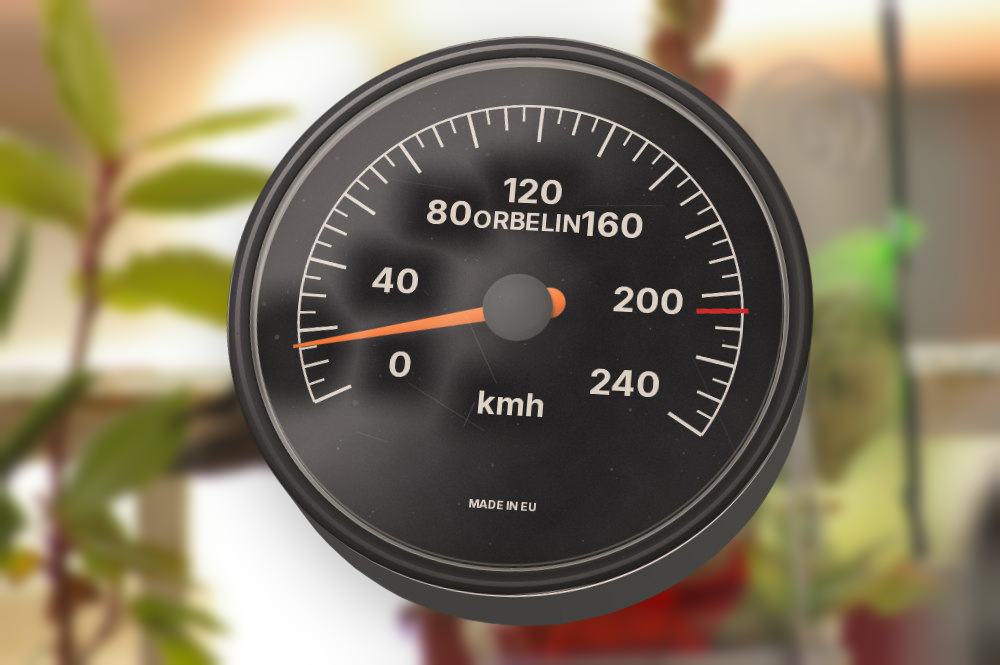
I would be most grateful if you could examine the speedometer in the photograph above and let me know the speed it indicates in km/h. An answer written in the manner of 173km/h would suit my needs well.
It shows 15km/h
